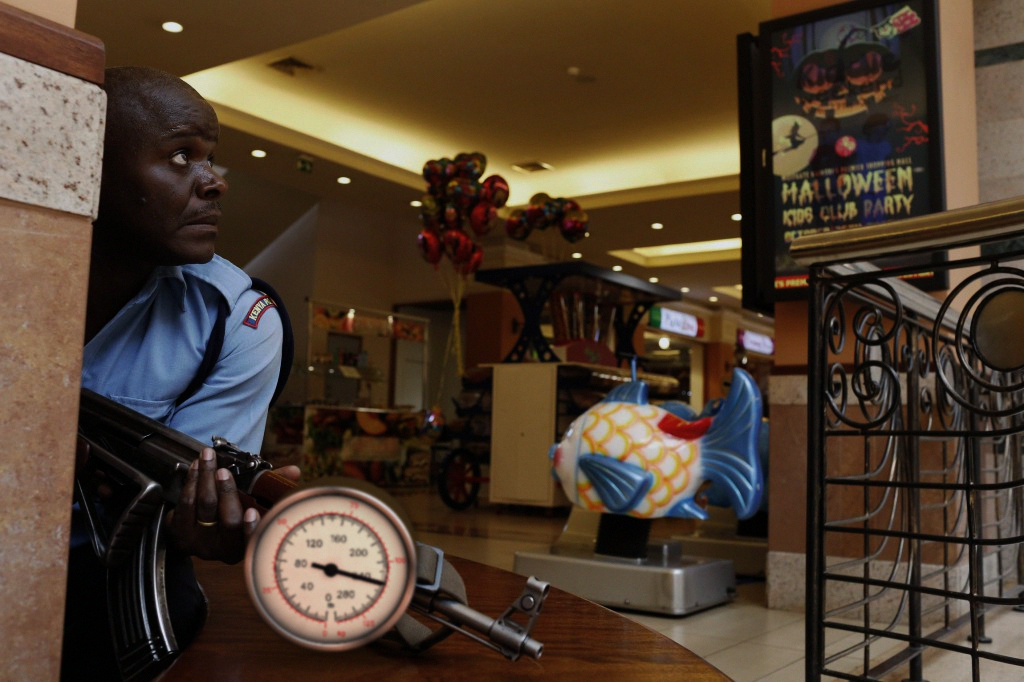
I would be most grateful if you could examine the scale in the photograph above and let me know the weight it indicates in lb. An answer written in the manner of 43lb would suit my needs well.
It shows 240lb
